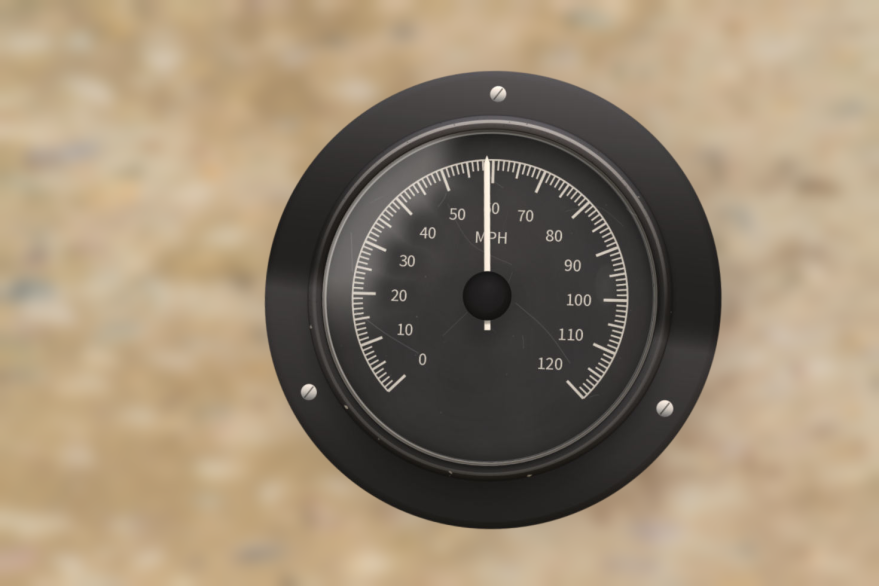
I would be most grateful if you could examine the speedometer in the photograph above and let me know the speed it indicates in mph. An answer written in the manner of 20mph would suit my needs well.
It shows 59mph
